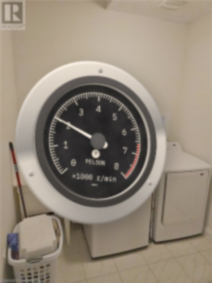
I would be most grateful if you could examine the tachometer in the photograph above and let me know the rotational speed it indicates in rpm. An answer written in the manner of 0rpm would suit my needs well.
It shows 2000rpm
